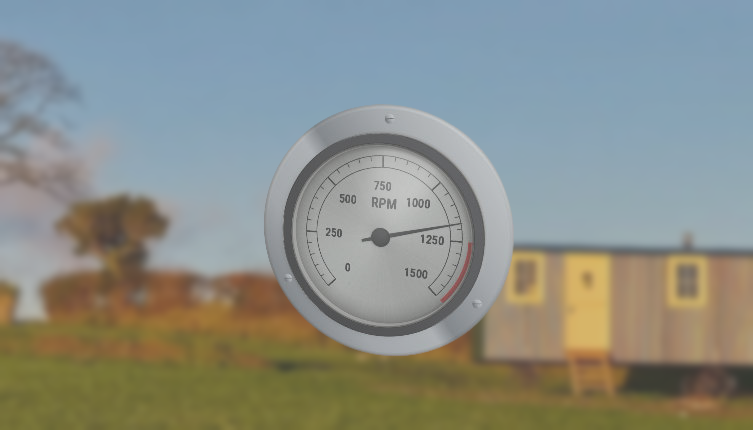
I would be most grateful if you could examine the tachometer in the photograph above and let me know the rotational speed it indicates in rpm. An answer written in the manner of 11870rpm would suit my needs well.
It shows 1175rpm
